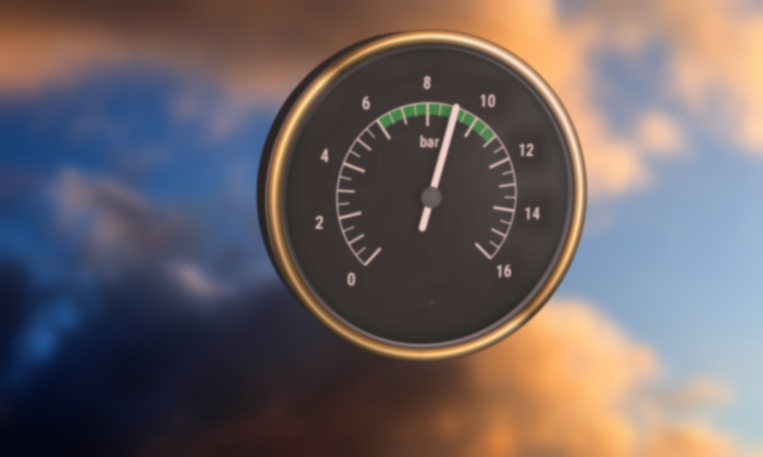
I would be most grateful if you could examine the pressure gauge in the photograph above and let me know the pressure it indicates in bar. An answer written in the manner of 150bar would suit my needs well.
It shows 9bar
